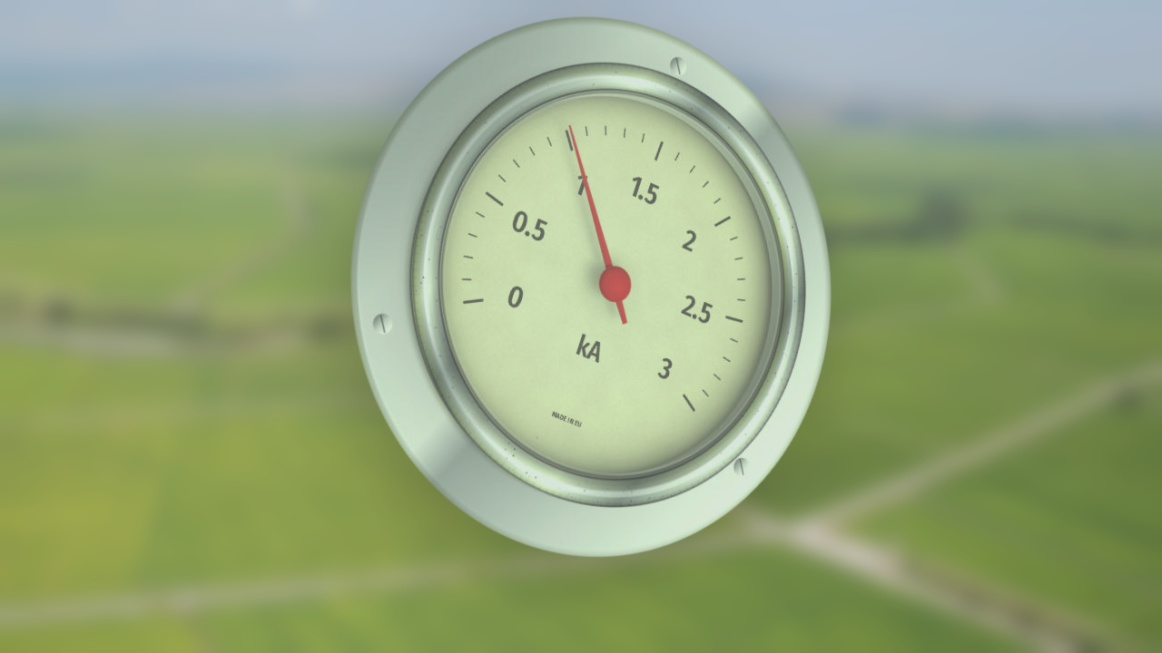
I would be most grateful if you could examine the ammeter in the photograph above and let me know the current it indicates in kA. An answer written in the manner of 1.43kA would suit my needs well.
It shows 1kA
